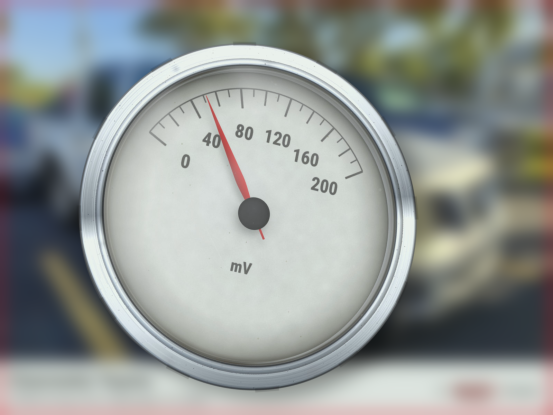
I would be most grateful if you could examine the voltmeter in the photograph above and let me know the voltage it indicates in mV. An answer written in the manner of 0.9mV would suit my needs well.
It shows 50mV
